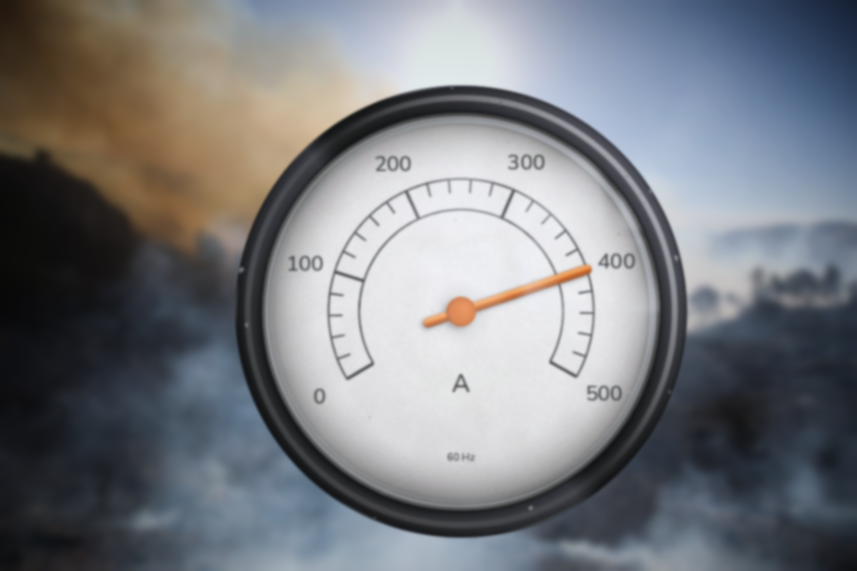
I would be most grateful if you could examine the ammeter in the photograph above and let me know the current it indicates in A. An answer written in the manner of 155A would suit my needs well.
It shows 400A
